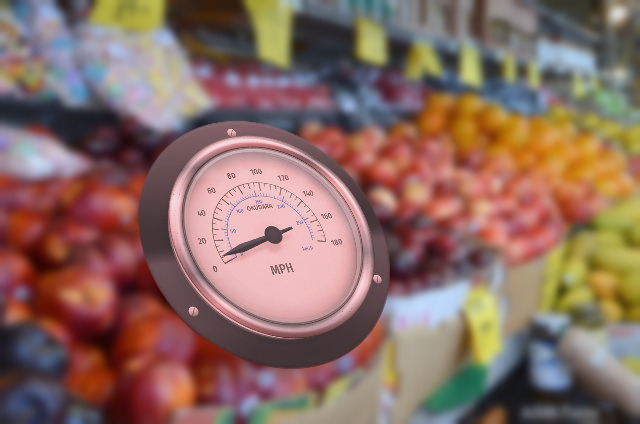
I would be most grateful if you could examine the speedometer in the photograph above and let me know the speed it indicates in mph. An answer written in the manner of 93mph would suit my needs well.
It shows 5mph
